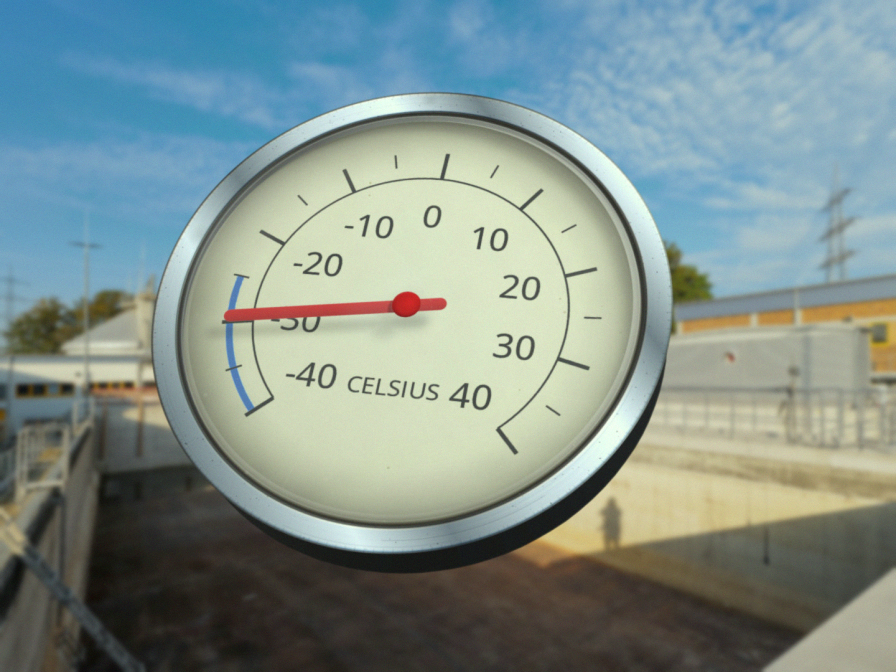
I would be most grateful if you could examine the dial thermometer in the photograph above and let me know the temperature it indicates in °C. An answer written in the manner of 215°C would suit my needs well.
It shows -30°C
